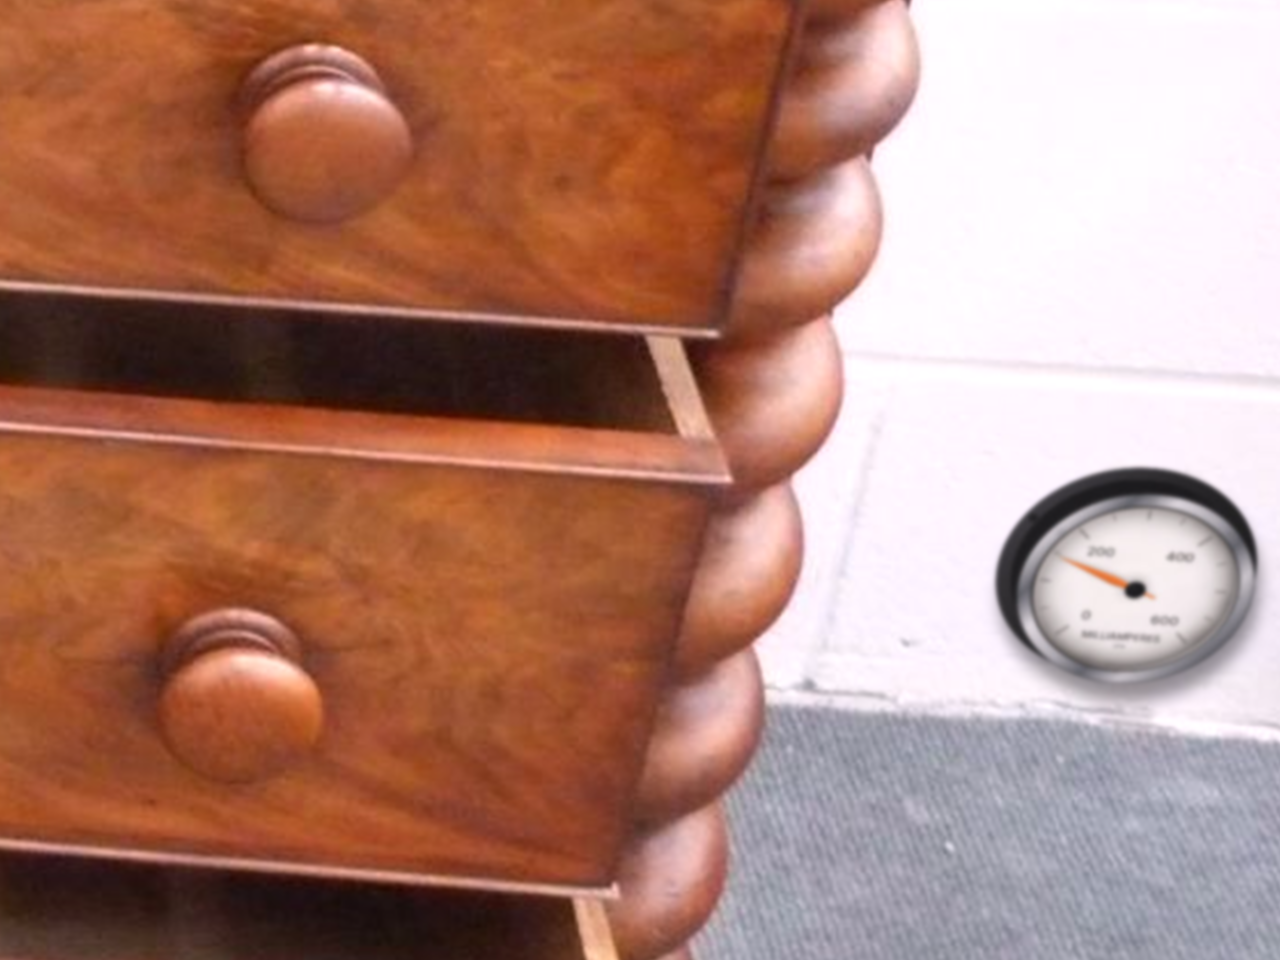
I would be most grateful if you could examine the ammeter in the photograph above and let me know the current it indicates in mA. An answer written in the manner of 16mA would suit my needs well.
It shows 150mA
